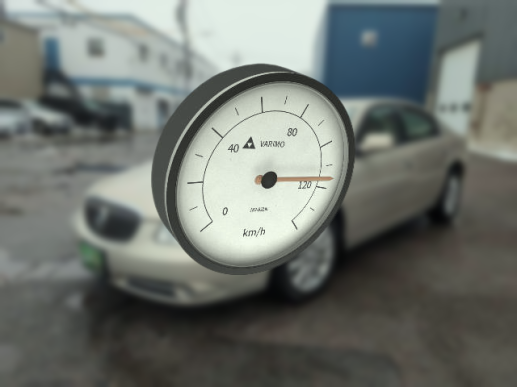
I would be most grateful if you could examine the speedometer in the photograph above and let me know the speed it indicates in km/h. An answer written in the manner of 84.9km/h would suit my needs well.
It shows 115km/h
